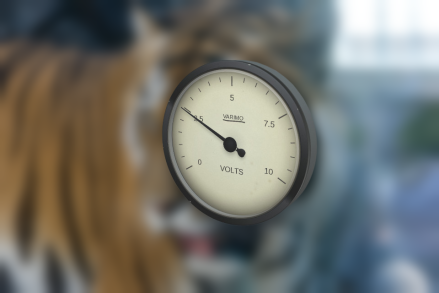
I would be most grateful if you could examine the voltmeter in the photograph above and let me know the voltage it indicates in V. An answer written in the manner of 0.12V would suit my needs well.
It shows 2.5V
